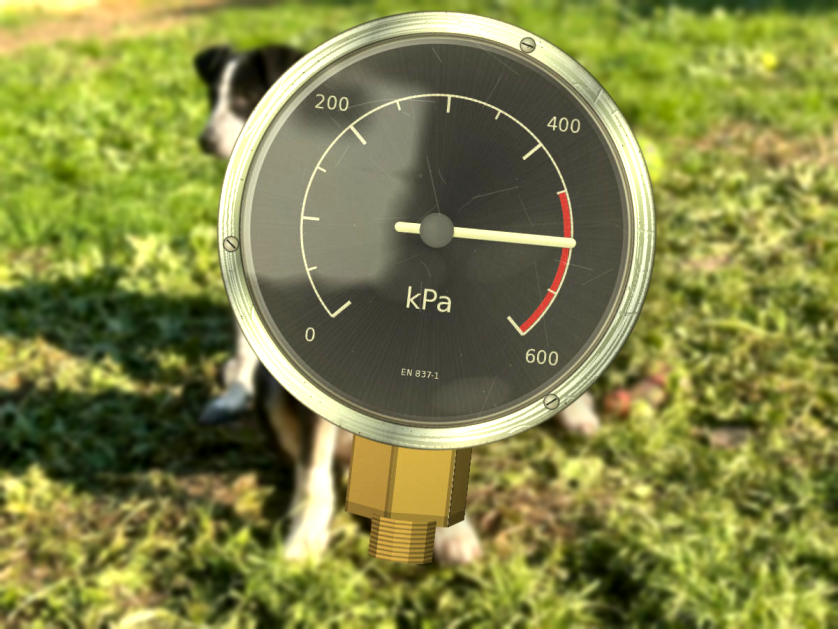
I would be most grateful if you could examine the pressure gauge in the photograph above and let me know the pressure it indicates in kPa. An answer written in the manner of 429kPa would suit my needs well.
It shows 500kPa
